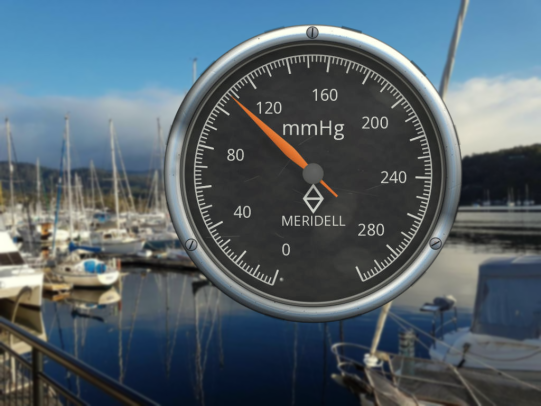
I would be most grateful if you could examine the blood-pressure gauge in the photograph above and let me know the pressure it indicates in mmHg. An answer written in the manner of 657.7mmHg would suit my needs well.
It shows 108mmHg
